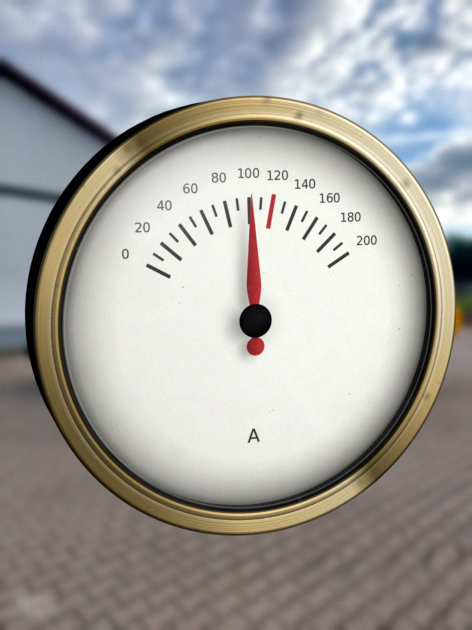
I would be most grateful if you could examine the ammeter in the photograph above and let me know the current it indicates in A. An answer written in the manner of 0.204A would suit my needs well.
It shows 100A
